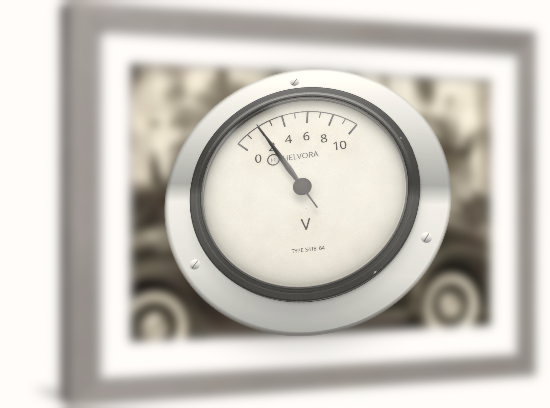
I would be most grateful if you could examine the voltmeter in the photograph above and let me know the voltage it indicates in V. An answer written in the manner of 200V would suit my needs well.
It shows 2V
